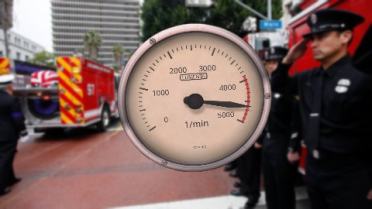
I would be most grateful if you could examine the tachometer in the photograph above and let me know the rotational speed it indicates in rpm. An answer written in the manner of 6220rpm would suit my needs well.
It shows 4600rpm
